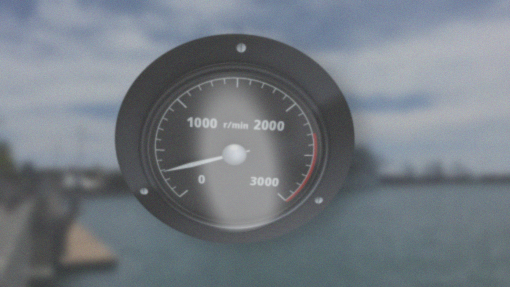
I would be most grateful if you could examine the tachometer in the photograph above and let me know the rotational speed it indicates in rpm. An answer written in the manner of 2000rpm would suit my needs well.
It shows 300rpm
